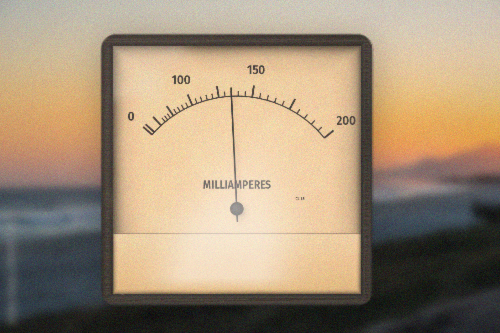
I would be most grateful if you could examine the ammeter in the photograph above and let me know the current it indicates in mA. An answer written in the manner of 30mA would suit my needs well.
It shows 135mA
